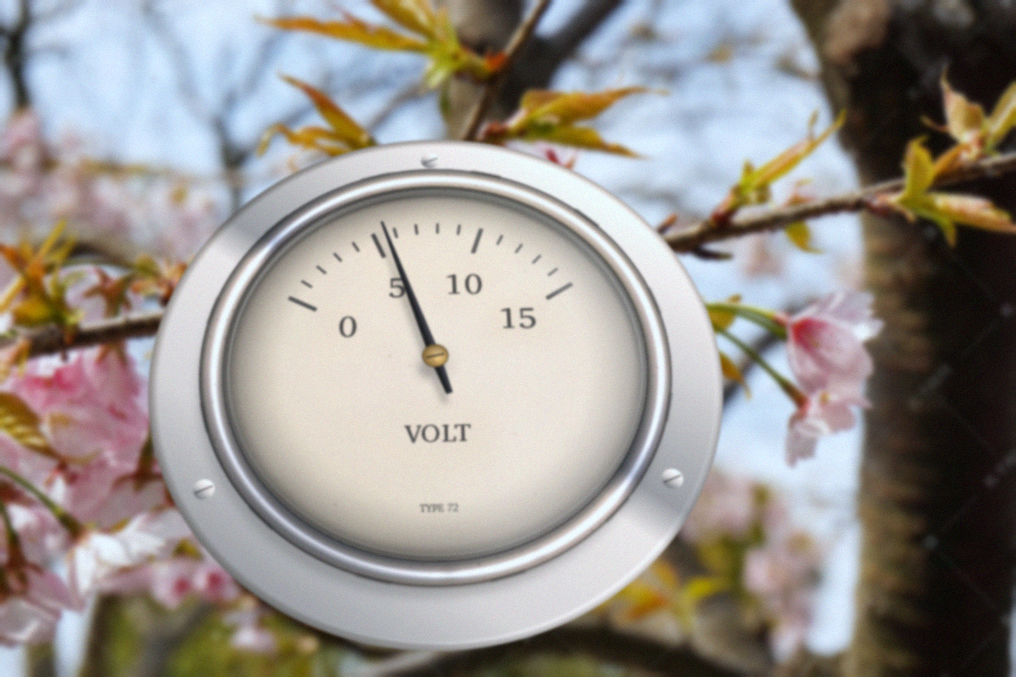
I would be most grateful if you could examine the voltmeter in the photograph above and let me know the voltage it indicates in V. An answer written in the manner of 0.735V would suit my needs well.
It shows 5.5V
